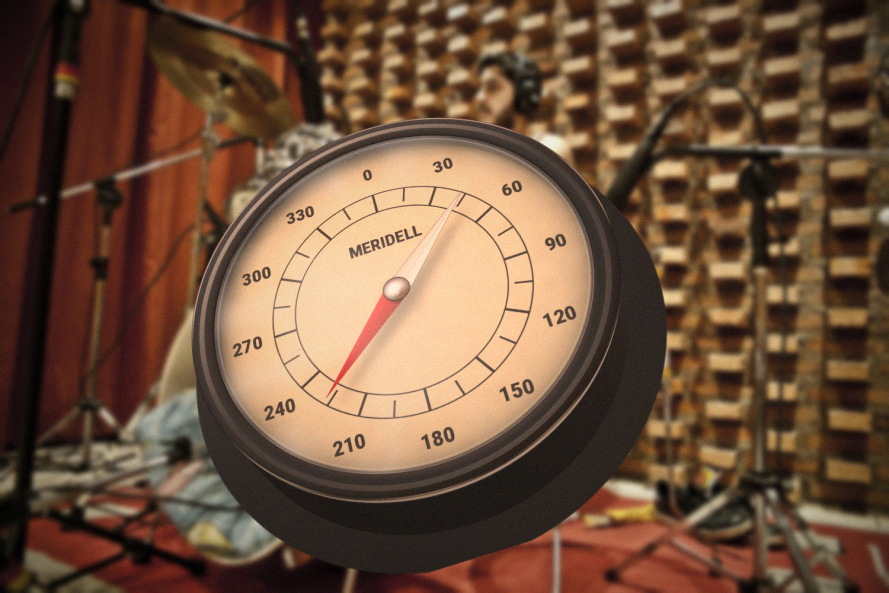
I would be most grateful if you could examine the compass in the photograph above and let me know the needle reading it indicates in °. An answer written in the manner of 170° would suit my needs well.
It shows 225°
